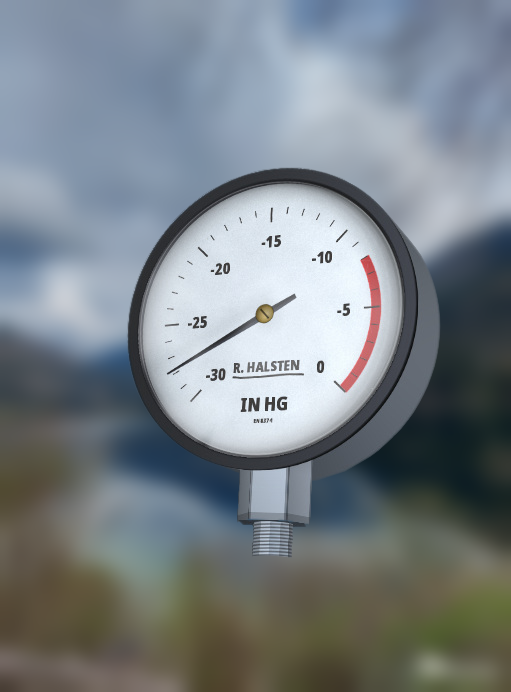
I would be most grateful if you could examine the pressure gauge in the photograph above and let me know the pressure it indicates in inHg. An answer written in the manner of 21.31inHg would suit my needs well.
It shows -28inHg
